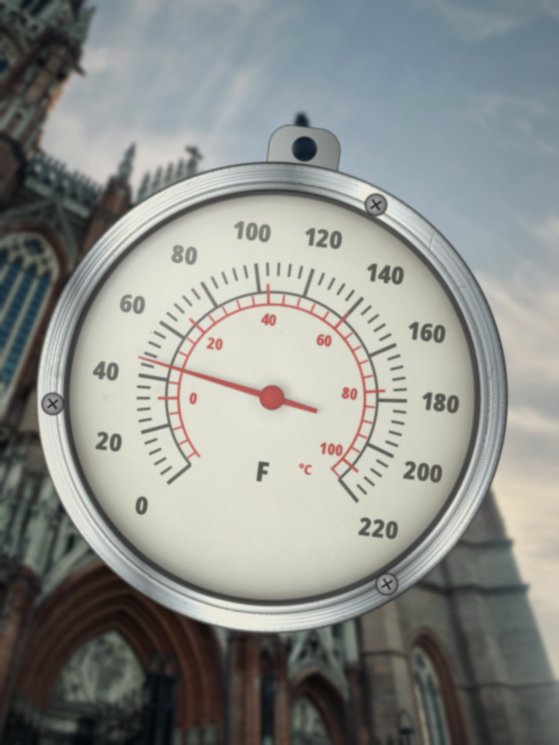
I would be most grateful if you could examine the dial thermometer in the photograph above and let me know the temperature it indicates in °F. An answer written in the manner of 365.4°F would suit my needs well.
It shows 46°F
